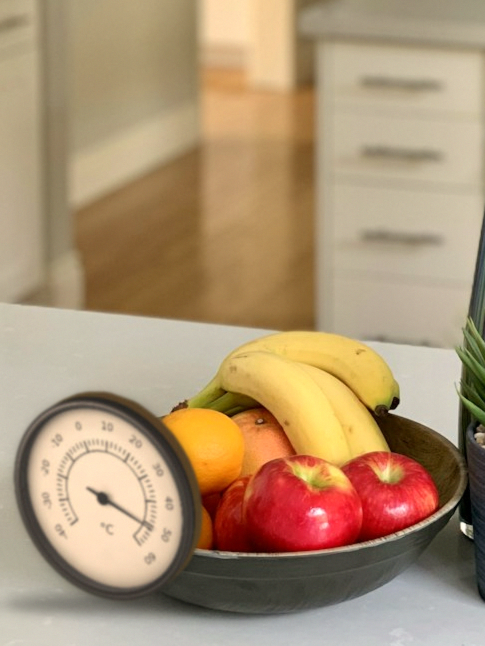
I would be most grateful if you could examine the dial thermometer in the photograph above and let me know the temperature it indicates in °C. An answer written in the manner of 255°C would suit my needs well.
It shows 50°C
